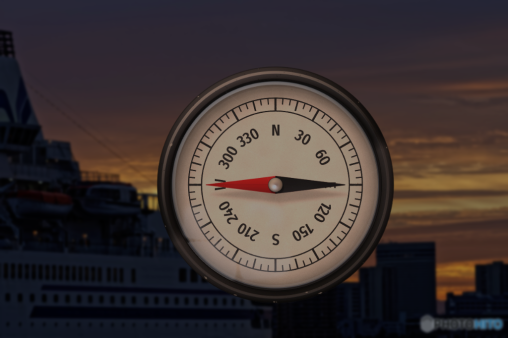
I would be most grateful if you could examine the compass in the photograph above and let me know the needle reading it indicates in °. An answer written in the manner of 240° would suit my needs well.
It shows 270°
